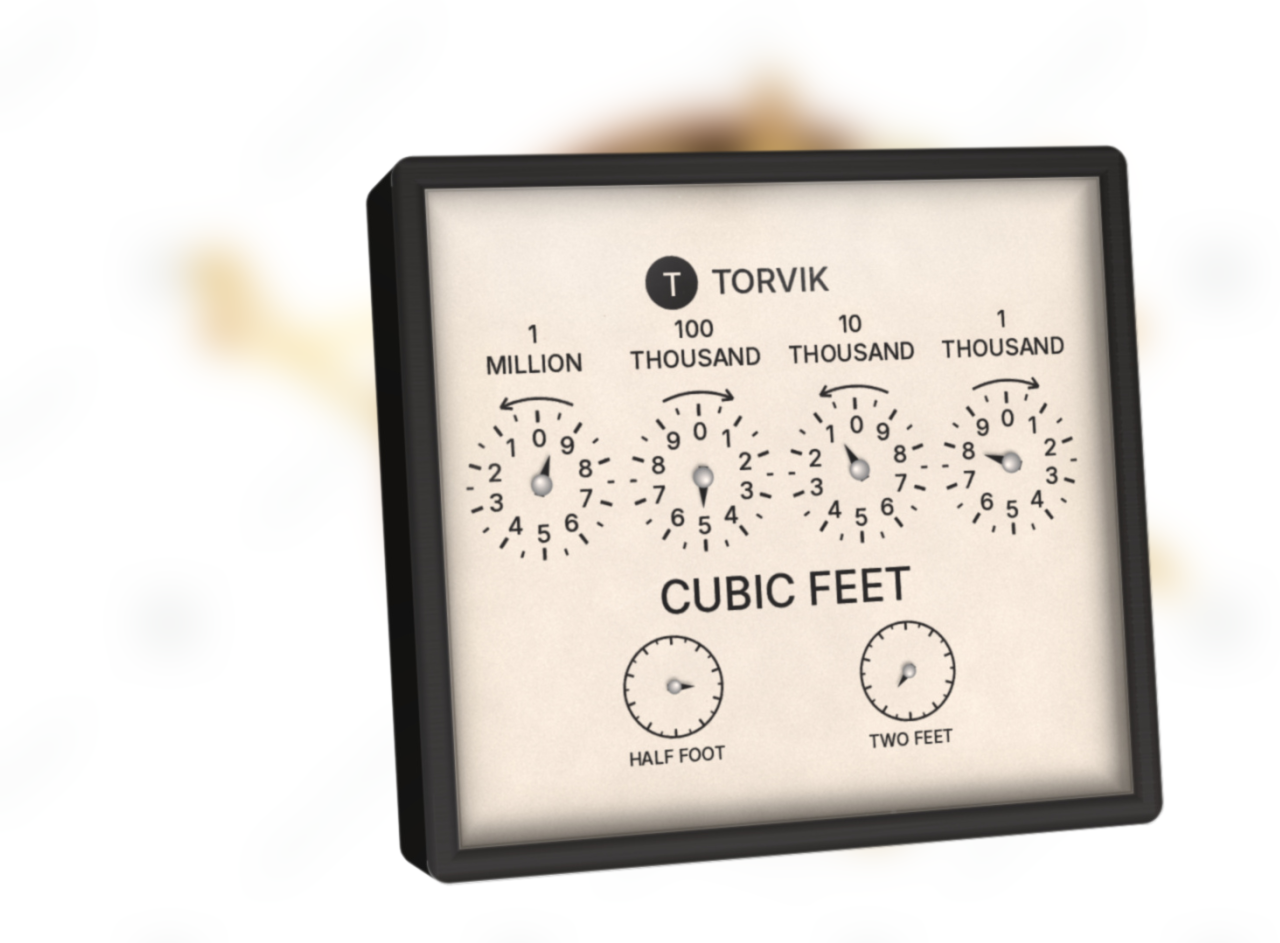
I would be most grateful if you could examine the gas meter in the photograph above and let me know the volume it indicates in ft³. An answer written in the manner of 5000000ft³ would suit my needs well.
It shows 950800ft³
